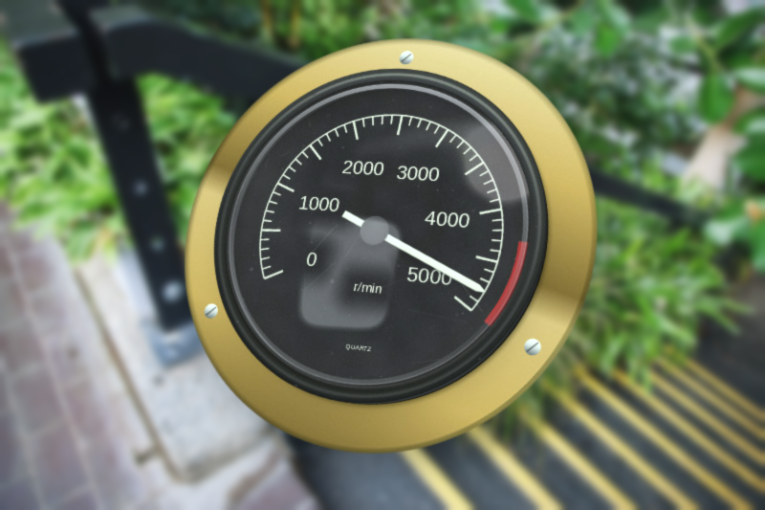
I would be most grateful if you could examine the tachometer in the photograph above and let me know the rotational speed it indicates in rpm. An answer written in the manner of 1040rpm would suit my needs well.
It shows 4800rpm
